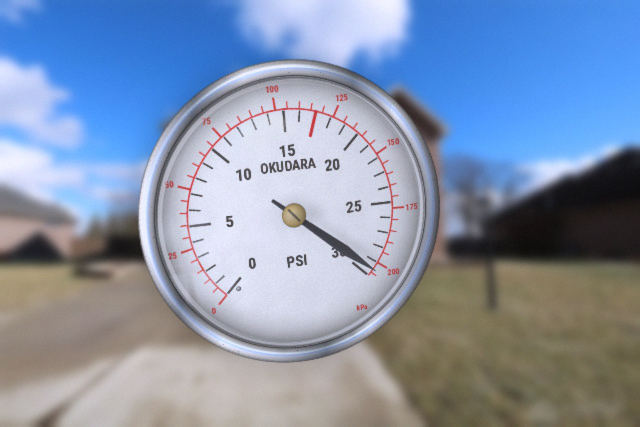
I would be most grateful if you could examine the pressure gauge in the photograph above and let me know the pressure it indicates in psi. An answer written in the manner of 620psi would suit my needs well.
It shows 29.5psi
